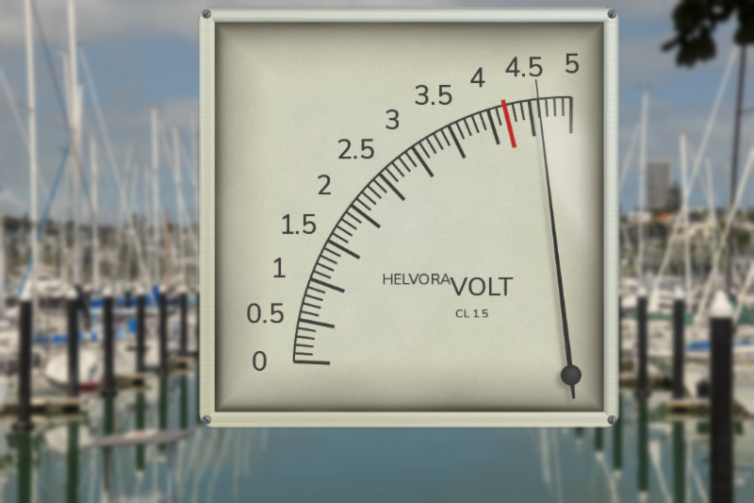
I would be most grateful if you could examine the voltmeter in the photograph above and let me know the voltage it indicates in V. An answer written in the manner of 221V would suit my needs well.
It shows 4.6V
